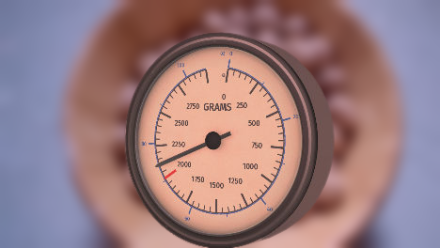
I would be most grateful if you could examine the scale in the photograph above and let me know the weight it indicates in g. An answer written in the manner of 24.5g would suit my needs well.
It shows 2100g
